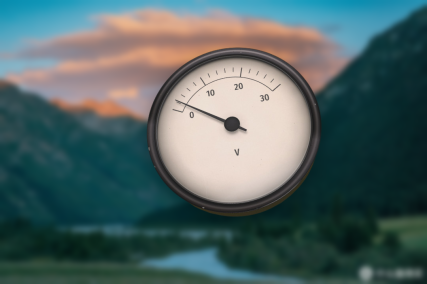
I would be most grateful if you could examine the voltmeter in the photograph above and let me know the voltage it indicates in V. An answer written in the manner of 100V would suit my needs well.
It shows 2V
